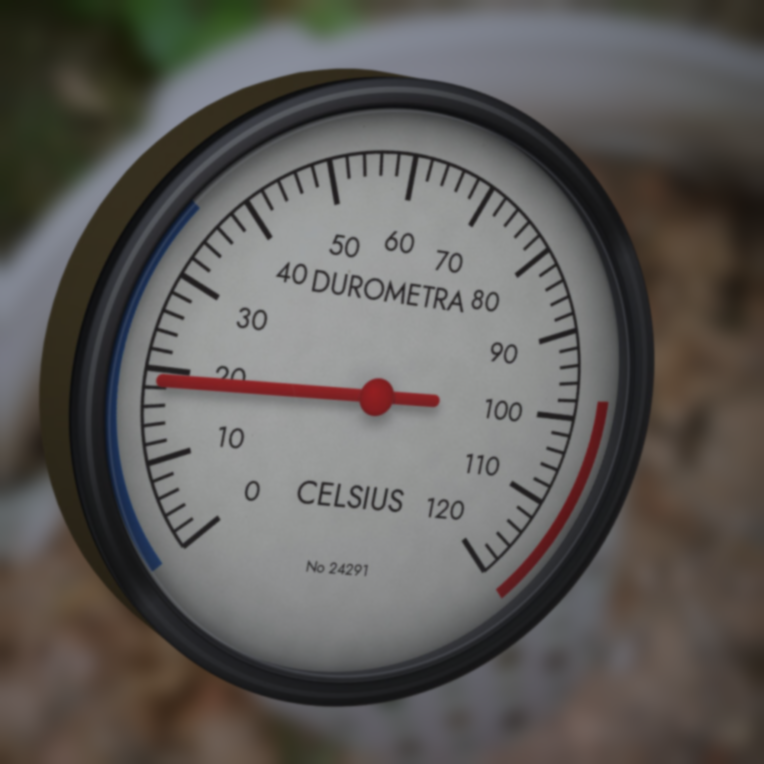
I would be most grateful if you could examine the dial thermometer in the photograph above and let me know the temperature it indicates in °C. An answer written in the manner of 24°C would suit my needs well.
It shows 19°C
